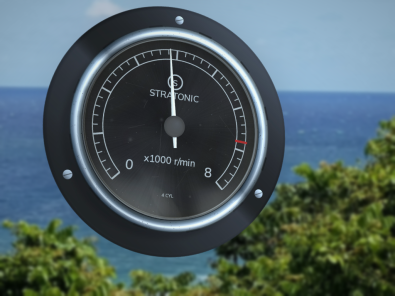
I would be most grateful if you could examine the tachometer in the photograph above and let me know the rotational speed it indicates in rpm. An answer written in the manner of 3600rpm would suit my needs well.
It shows 3800rpm
